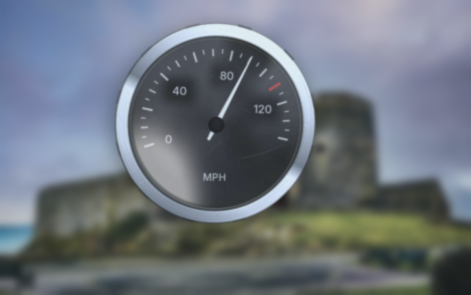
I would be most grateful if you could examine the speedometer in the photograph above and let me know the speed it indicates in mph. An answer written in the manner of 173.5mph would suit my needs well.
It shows 90mph
